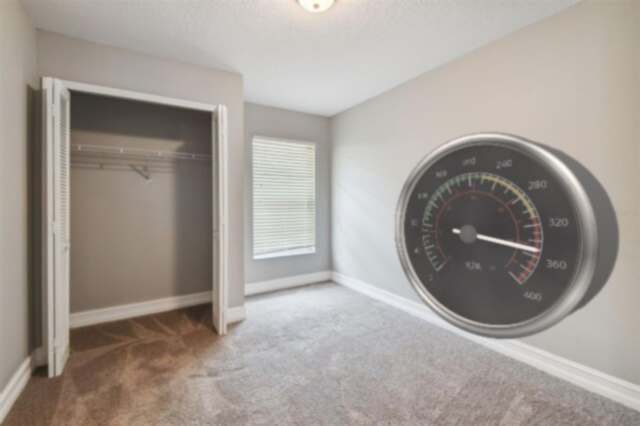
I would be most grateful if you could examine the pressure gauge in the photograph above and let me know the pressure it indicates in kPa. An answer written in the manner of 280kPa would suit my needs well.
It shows 350kPa
